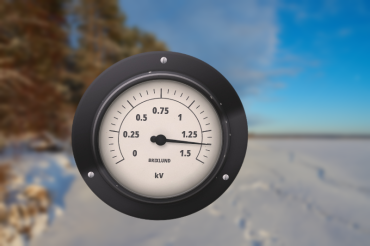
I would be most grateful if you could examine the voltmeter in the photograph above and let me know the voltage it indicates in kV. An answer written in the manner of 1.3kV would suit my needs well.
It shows 1.35kV
